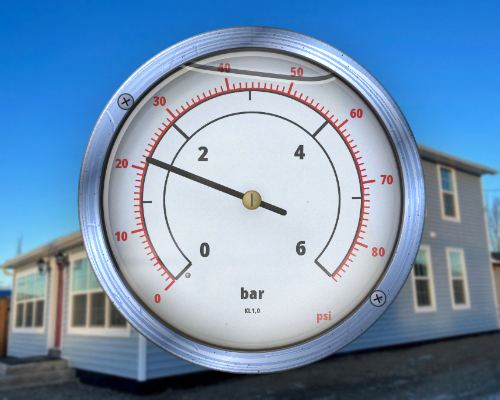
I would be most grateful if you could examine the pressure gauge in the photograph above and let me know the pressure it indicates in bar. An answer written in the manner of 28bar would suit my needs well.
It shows 1.5bar
